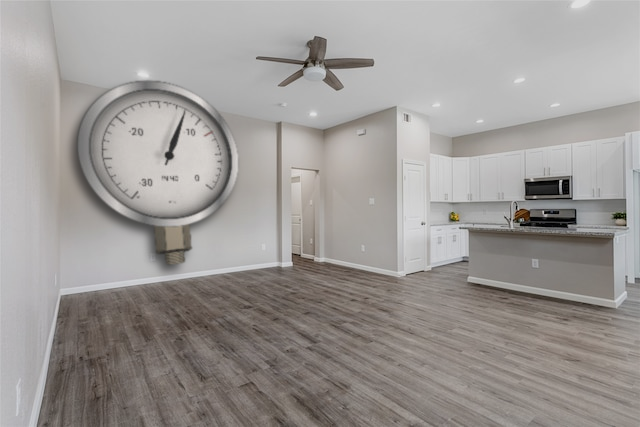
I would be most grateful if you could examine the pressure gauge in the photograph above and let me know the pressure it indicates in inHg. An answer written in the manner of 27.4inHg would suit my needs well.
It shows -12inHg
